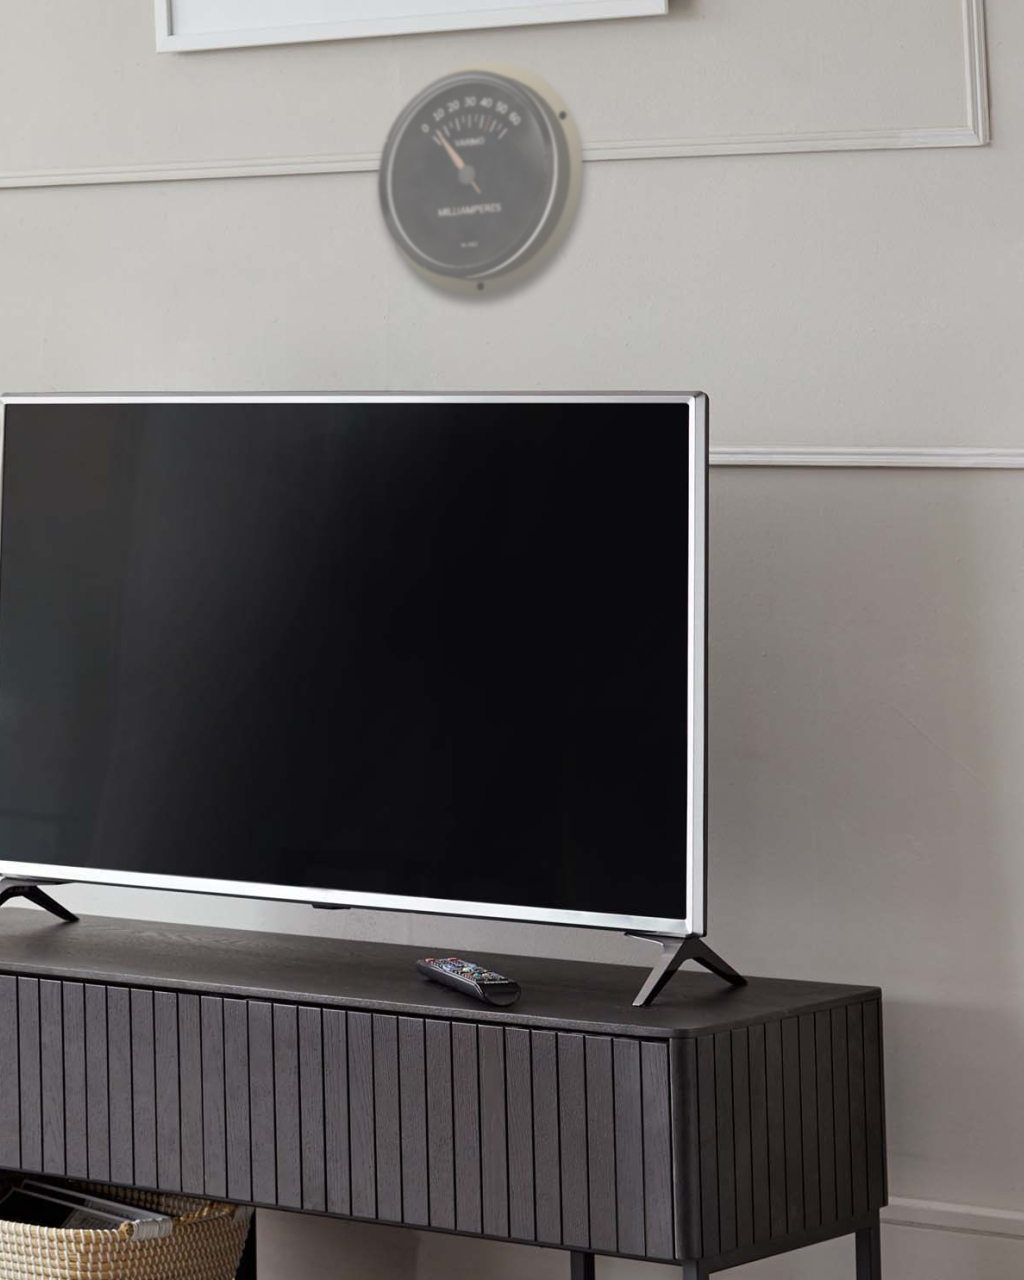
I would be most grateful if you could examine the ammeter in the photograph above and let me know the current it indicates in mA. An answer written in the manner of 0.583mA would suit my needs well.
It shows 5mA
